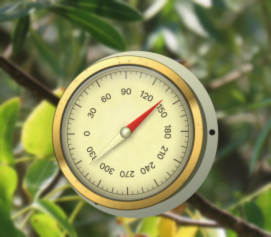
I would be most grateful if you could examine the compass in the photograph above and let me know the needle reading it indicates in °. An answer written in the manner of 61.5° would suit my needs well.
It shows 140°
